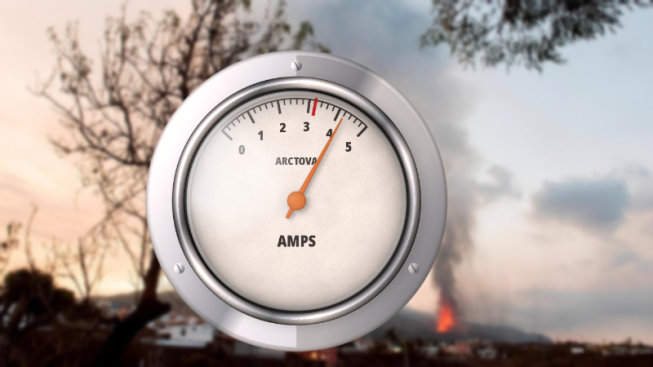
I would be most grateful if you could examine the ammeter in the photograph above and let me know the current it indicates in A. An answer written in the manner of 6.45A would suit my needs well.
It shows 4.2A
